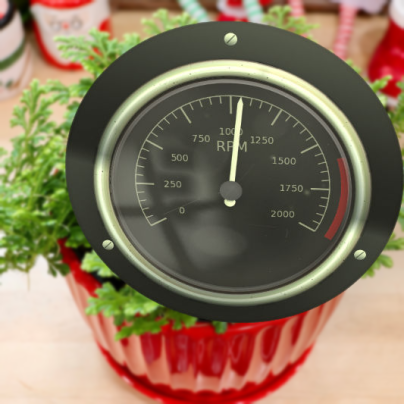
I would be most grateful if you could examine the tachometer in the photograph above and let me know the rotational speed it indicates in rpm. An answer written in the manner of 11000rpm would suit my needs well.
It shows 1050rpm
